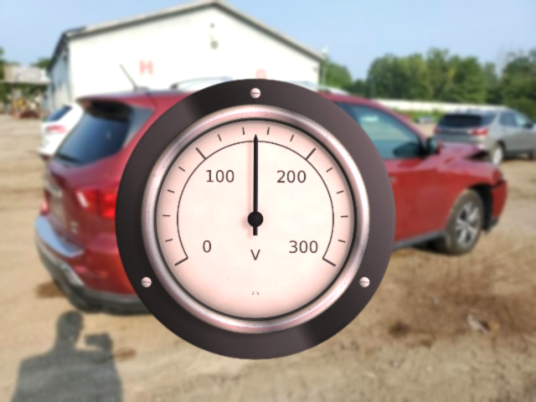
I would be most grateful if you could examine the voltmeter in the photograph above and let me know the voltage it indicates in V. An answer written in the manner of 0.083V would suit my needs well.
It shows 150V
